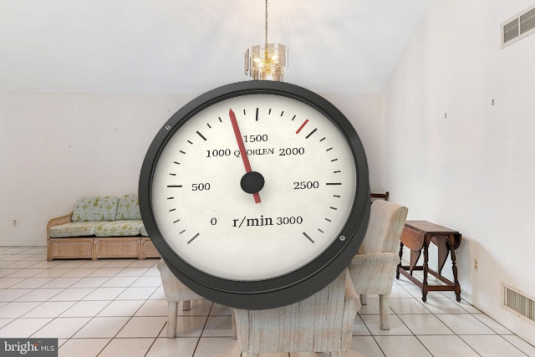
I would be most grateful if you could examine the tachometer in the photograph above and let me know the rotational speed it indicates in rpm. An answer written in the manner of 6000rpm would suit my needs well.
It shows 1300rpm
